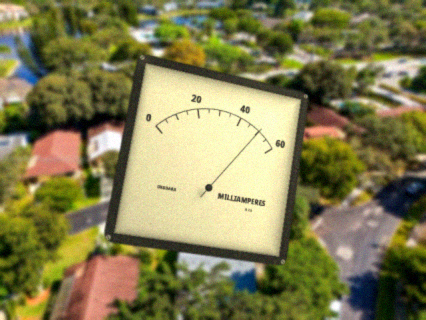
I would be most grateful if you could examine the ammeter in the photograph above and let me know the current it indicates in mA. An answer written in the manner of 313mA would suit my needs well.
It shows 50mA
